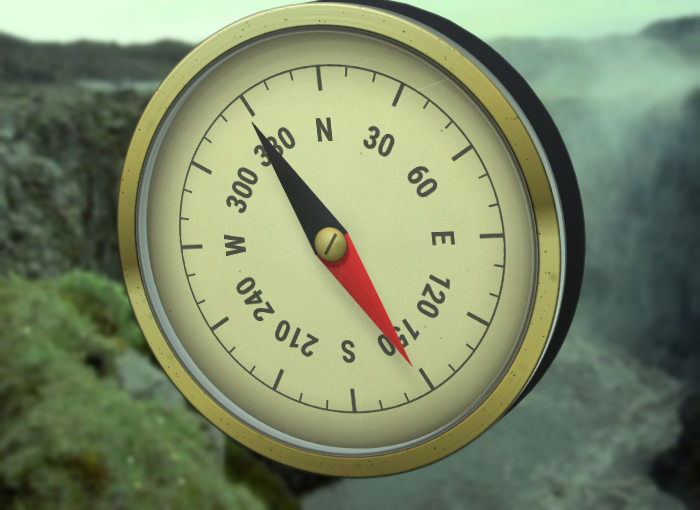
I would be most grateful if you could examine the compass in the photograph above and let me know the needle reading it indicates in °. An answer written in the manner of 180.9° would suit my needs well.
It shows 150°
